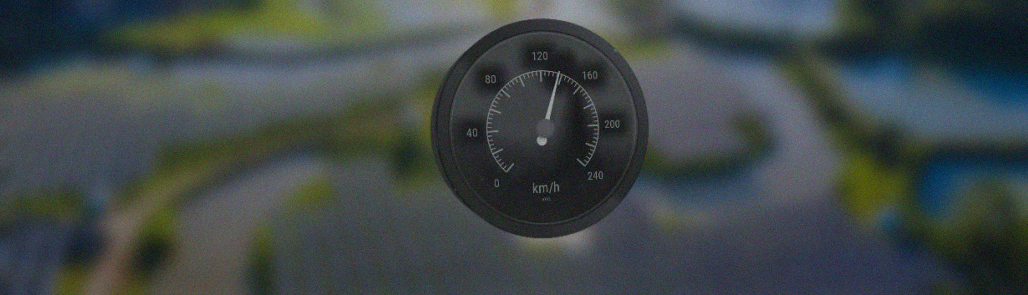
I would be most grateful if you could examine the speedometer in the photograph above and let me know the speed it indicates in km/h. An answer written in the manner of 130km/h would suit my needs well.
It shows 136km/h
